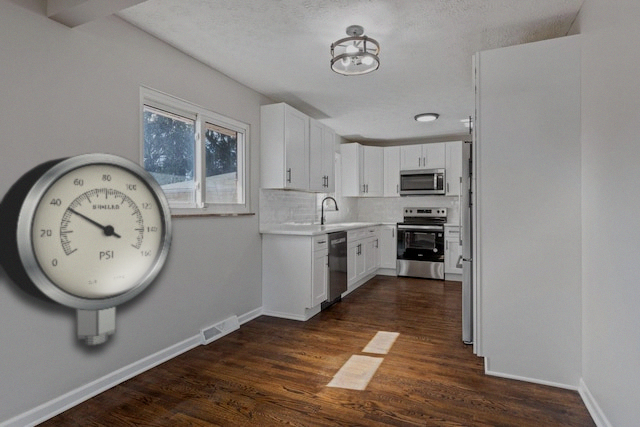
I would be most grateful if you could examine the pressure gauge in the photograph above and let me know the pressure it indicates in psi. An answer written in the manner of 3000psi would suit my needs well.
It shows 40psi
